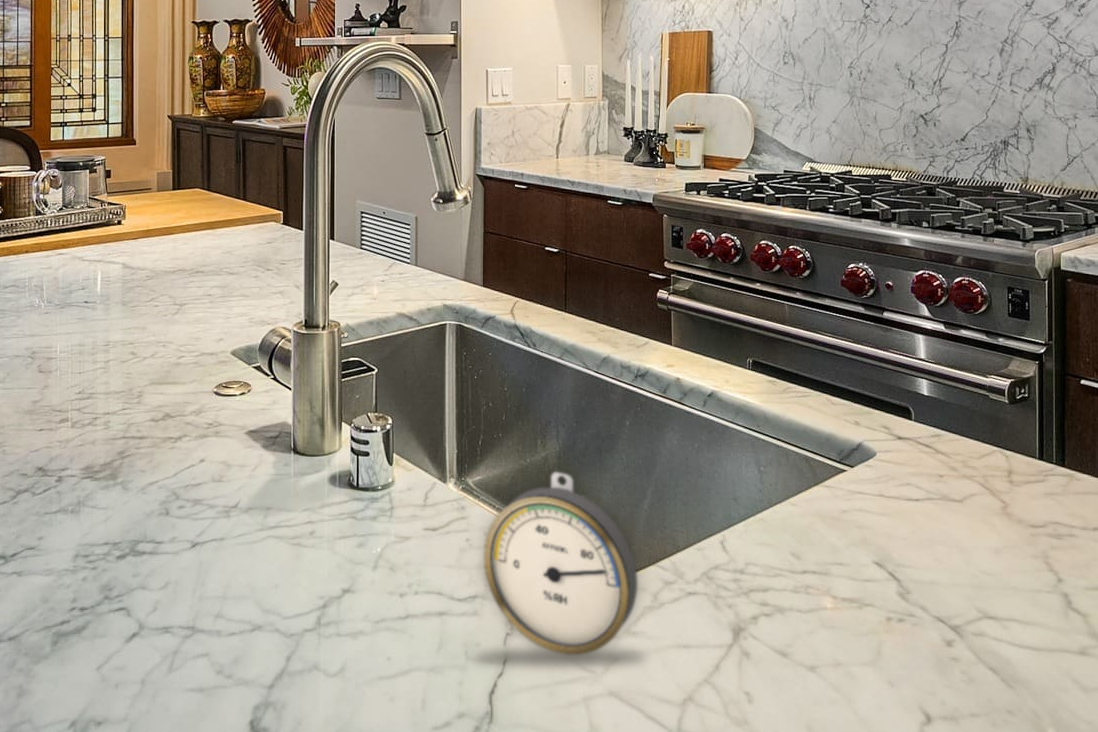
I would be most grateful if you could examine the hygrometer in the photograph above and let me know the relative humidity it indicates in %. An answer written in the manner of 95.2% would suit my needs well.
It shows 92%
